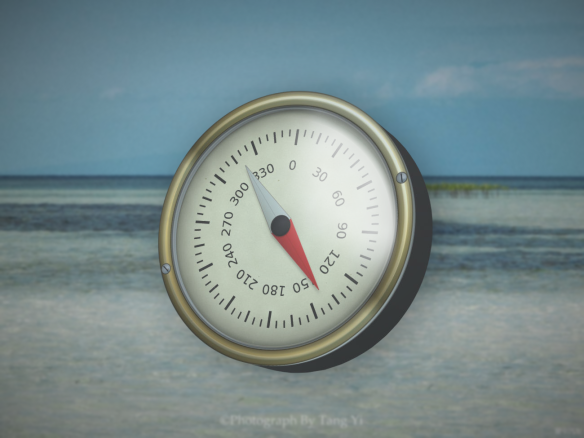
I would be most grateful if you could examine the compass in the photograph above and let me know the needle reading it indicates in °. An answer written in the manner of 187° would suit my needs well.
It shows 140°
